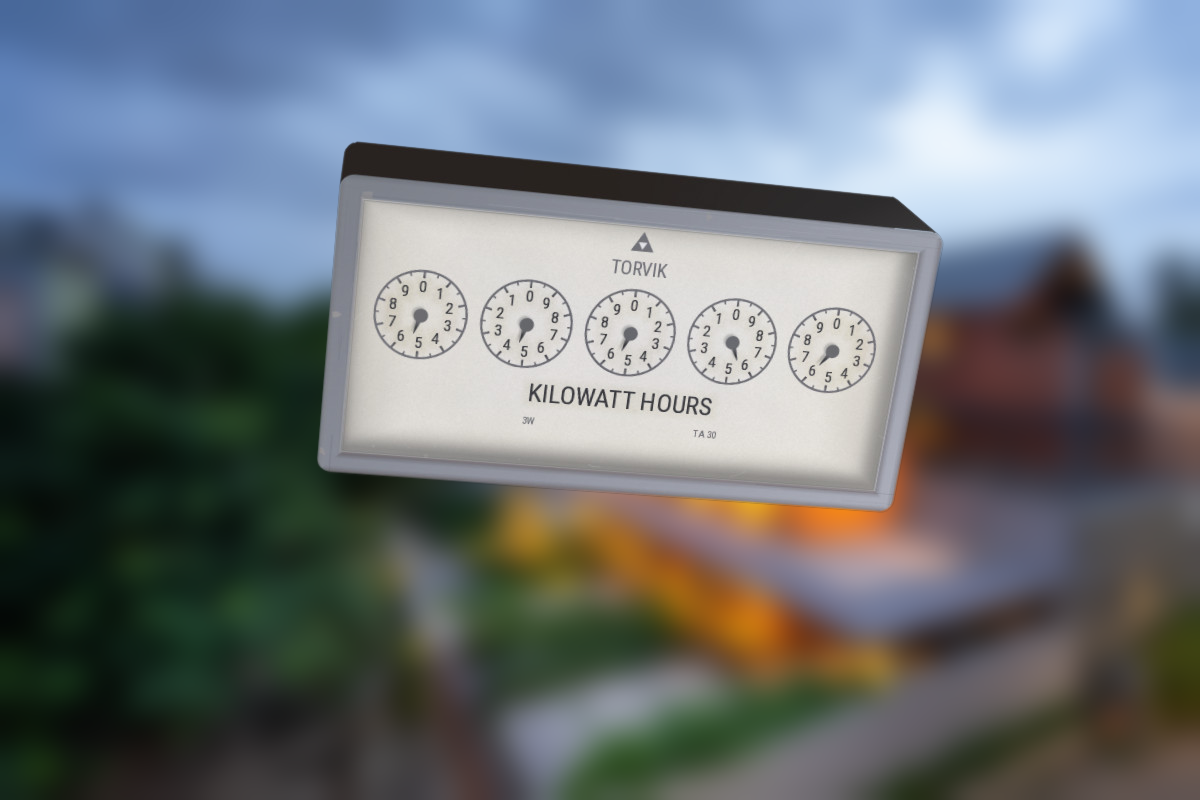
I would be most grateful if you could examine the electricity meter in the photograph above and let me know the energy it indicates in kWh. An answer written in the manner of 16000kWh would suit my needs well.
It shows 54556kWh
